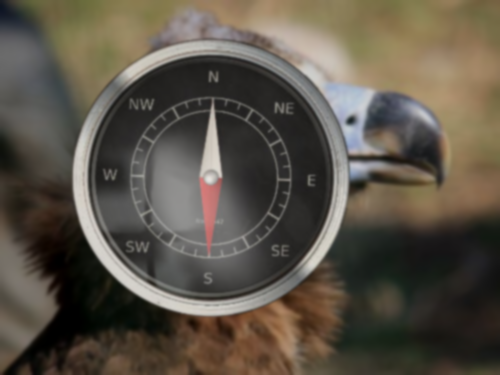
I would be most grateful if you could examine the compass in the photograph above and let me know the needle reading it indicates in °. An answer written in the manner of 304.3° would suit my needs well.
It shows 180°
